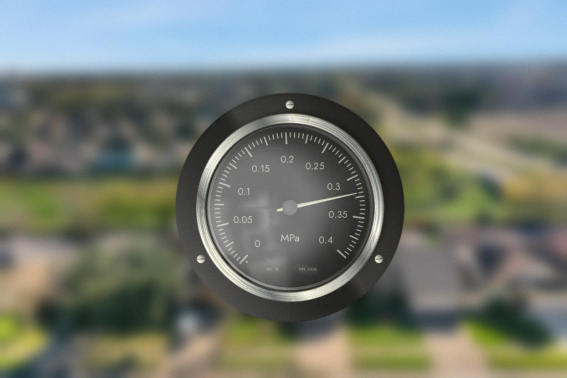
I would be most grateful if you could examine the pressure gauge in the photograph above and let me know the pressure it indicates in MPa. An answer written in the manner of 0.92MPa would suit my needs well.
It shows 0.32MPa
